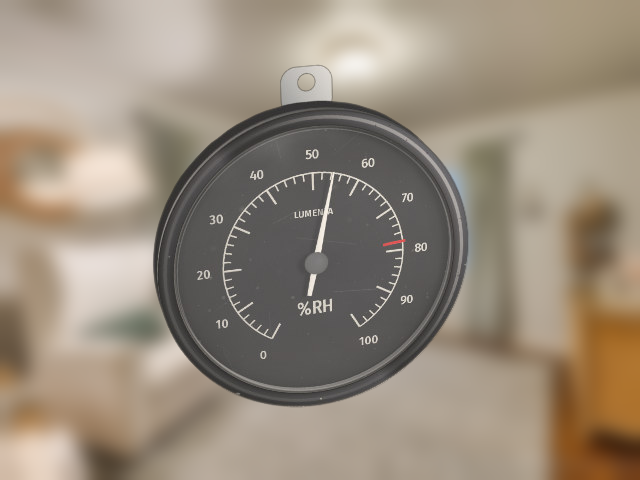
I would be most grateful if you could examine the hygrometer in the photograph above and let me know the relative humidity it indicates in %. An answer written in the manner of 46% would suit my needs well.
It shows 54%
